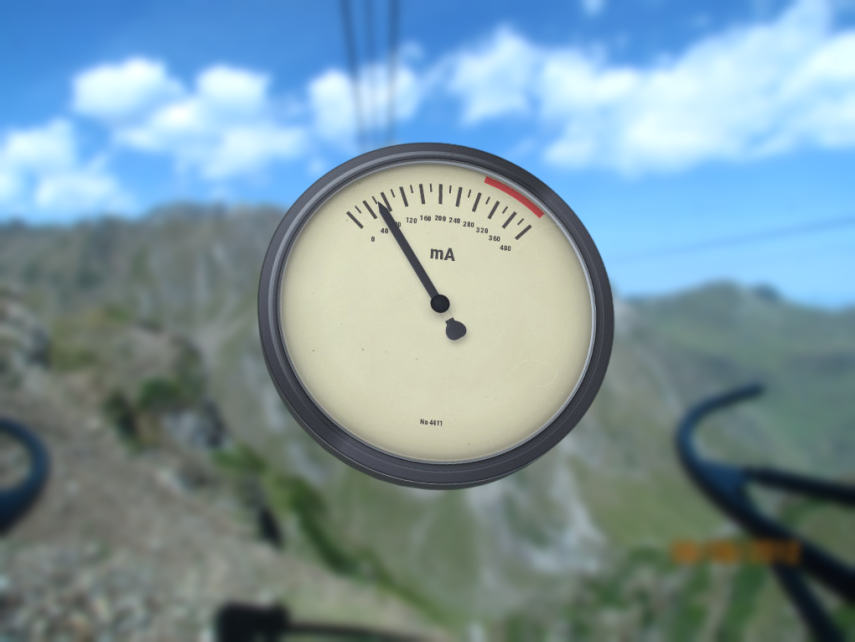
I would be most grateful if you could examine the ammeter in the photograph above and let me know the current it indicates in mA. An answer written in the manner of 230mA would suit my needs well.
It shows 60mA
